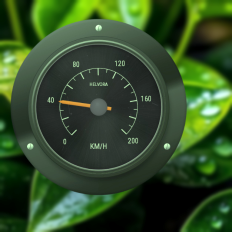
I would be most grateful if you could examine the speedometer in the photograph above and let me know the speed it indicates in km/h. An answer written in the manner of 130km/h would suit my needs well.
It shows 40km/h
